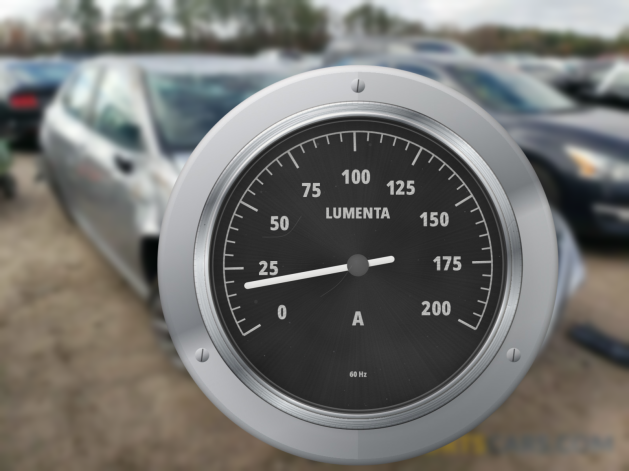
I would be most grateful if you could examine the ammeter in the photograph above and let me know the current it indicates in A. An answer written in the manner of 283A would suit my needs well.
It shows 17.5A
